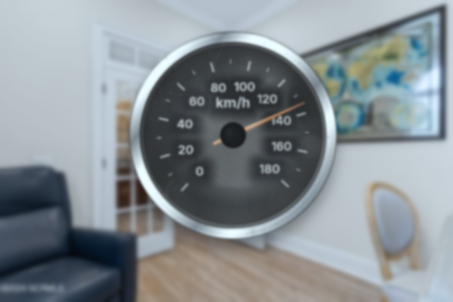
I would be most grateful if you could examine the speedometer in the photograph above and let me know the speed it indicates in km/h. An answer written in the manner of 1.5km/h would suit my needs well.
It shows 135km/h
